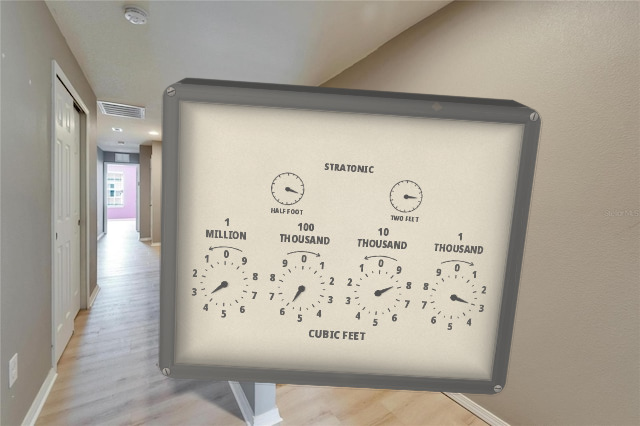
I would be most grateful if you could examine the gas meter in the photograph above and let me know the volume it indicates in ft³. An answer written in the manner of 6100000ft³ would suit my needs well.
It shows 358300ft³
